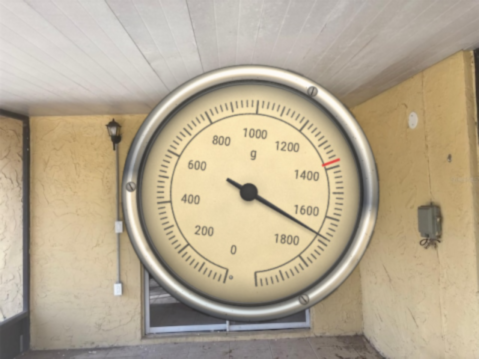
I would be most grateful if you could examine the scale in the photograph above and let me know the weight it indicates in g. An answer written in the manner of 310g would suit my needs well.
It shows 1680g
